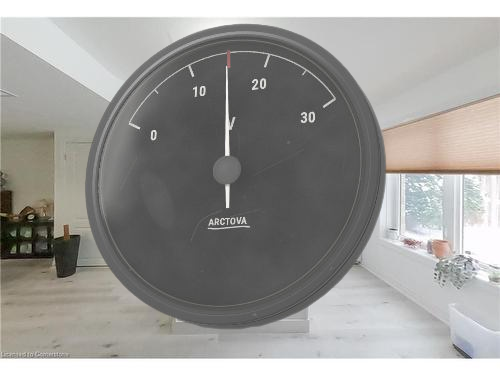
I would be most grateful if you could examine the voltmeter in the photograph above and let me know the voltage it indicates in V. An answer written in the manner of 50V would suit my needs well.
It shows 15V
